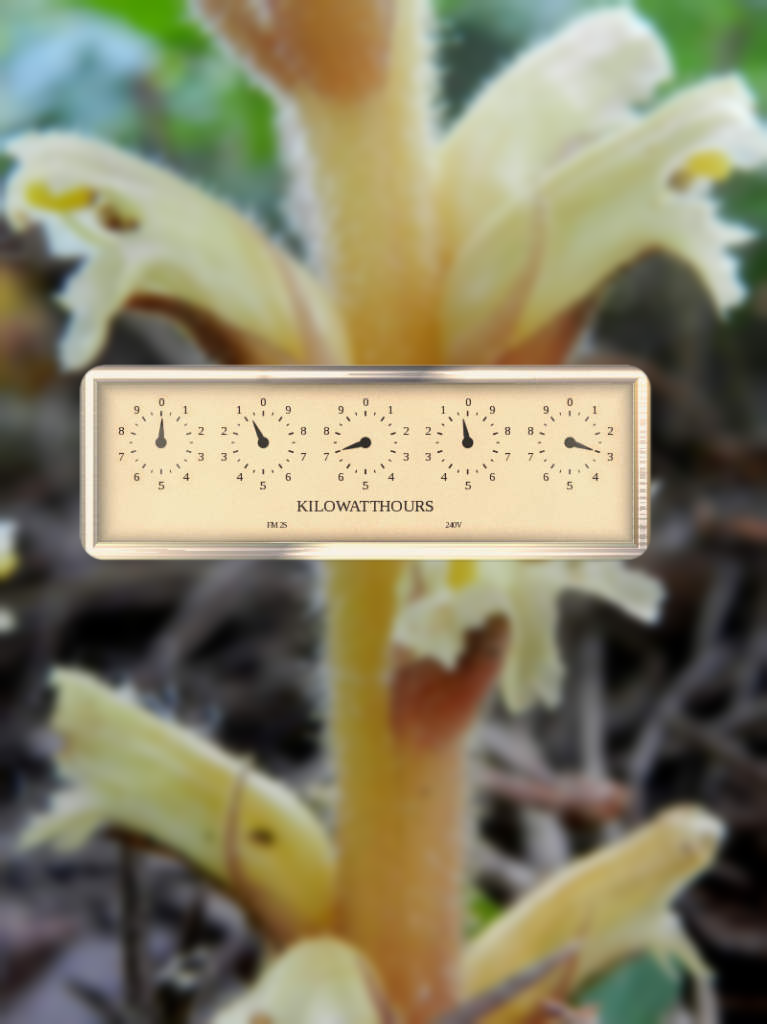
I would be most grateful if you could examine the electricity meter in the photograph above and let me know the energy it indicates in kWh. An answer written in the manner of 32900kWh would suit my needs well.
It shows 703kWh
